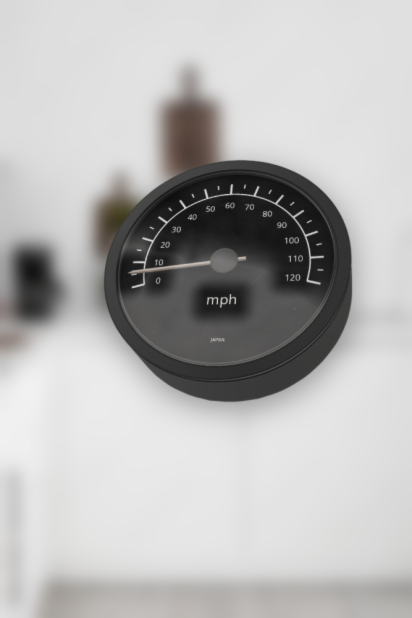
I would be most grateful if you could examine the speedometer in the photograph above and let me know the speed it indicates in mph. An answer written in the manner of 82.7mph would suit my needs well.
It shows 5mph
